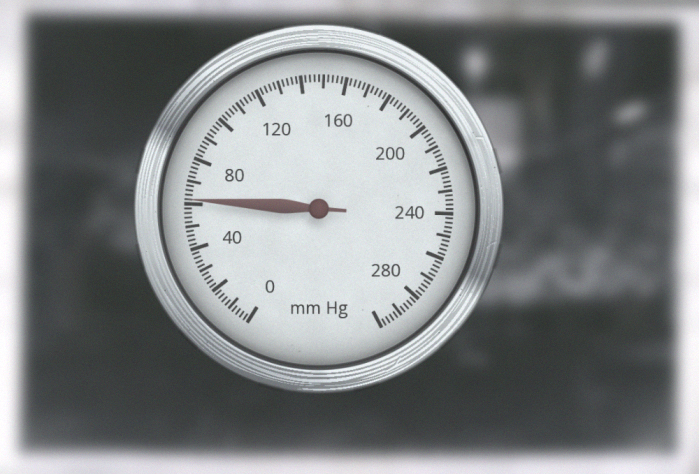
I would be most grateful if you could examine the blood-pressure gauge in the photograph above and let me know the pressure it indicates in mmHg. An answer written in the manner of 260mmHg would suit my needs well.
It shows 62mmHg
